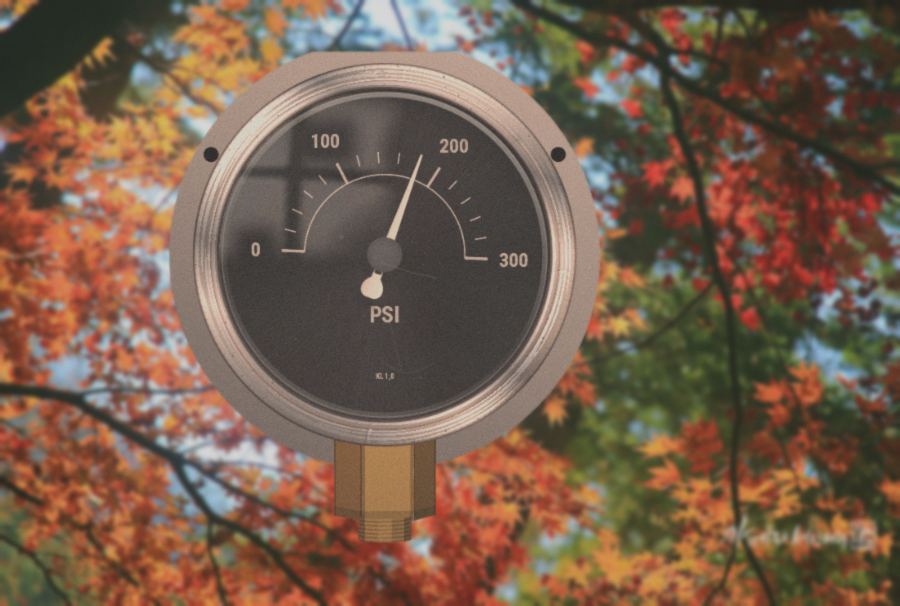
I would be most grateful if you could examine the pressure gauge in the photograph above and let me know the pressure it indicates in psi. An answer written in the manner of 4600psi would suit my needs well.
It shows 180psi
